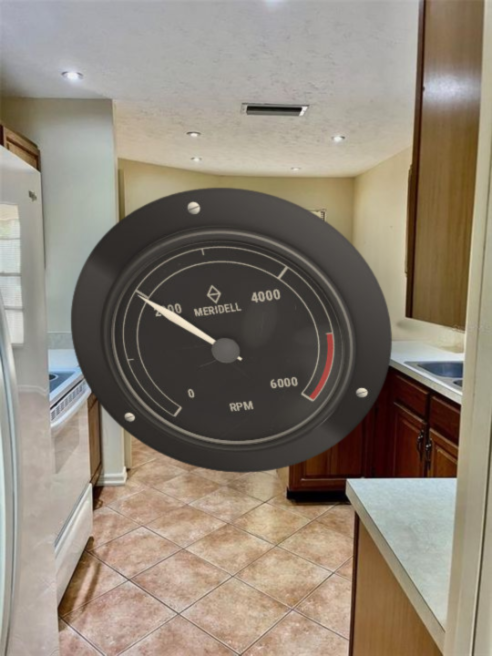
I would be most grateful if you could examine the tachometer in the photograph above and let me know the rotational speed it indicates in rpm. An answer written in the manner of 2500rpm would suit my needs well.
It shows 2000rpm
